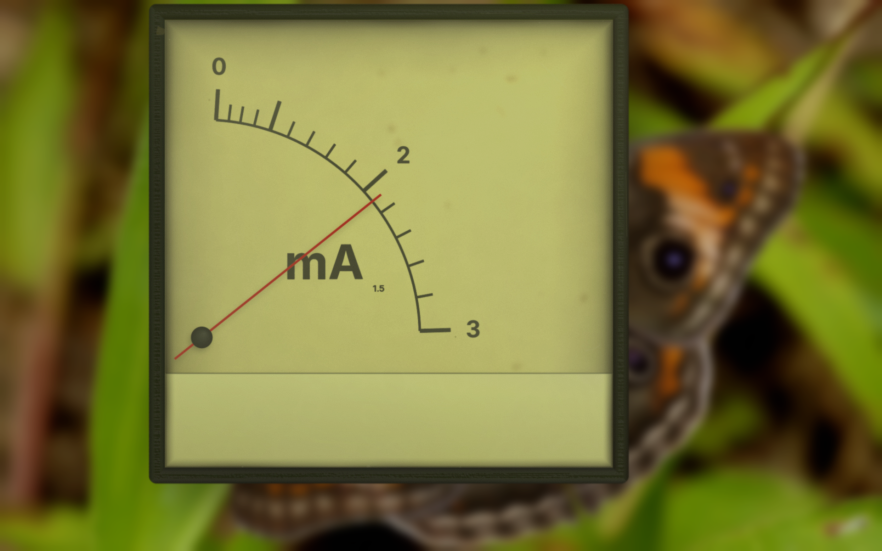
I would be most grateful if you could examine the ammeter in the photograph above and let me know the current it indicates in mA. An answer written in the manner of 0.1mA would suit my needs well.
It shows 2.1mA
